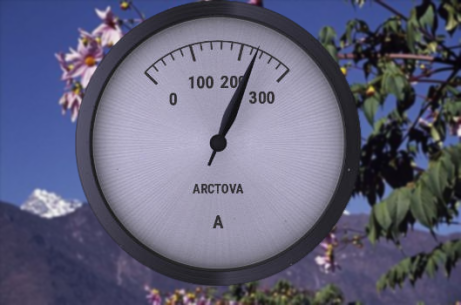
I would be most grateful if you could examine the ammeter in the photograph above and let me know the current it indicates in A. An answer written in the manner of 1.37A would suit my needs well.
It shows 230A
